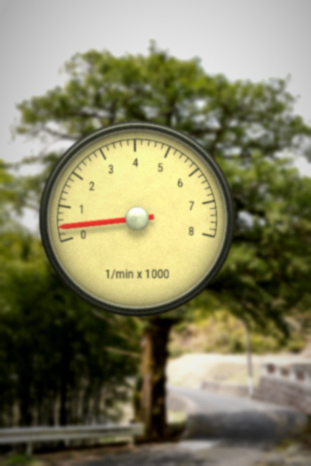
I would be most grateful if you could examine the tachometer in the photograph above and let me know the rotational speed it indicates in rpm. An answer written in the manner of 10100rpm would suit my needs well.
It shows 400rpm
